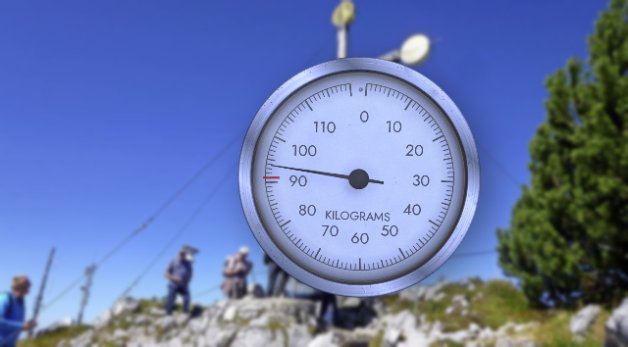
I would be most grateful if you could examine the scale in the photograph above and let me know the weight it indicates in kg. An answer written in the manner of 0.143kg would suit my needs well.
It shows 94kg
